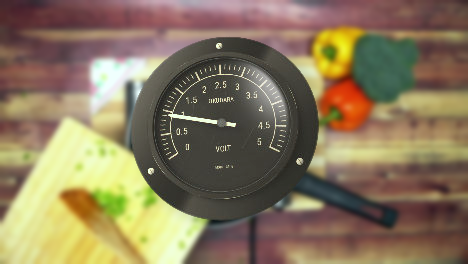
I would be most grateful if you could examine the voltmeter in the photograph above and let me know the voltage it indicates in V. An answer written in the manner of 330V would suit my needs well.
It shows 0.9V
